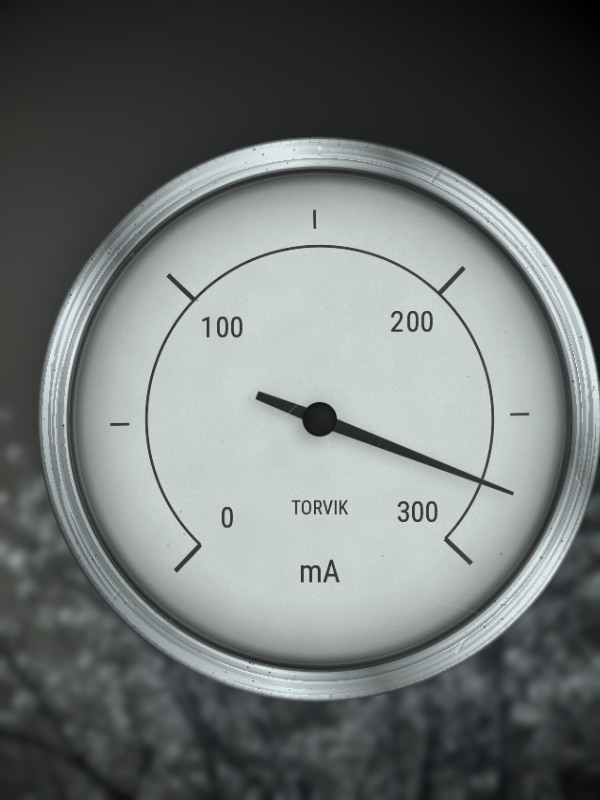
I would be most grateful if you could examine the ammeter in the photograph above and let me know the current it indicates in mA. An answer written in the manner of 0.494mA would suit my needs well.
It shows 275mA
